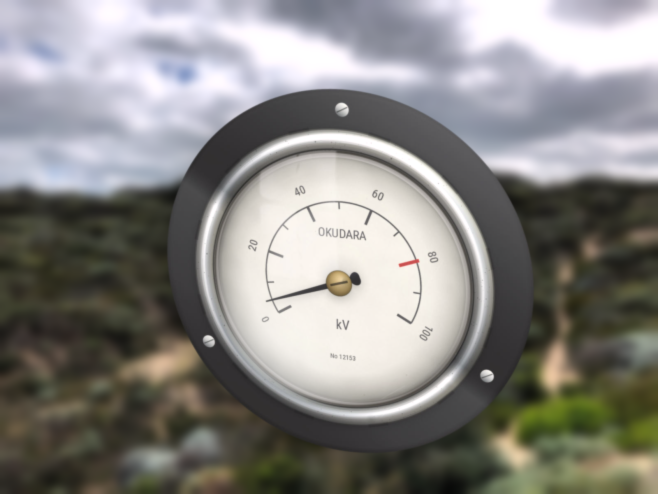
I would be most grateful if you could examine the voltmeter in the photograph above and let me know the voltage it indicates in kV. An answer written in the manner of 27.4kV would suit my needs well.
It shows 5kV
